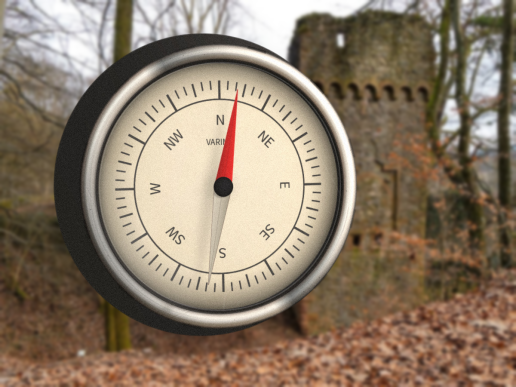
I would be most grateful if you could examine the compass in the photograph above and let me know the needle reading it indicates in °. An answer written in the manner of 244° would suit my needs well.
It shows 10°
